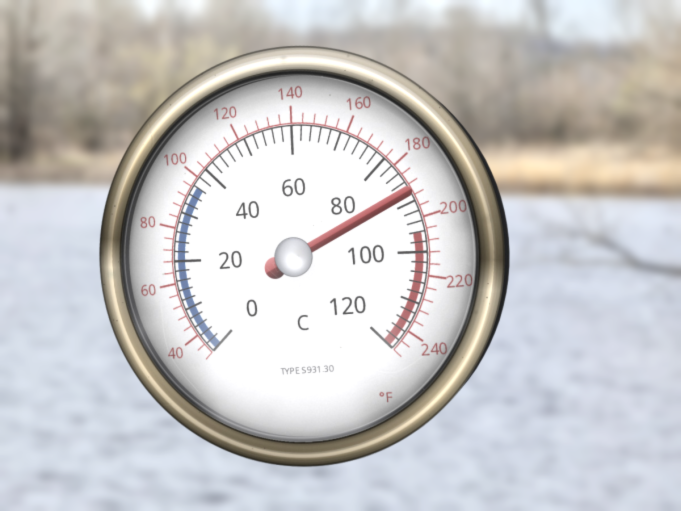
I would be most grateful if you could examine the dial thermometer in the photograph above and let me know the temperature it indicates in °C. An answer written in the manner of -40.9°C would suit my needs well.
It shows 88°C
